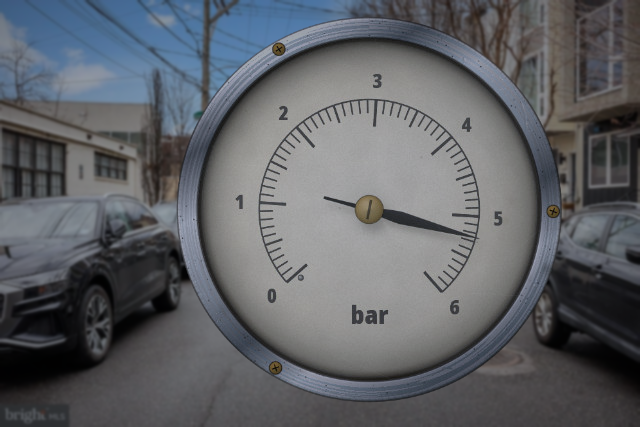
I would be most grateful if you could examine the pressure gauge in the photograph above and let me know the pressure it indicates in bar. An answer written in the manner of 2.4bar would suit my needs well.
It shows 5.25bar
